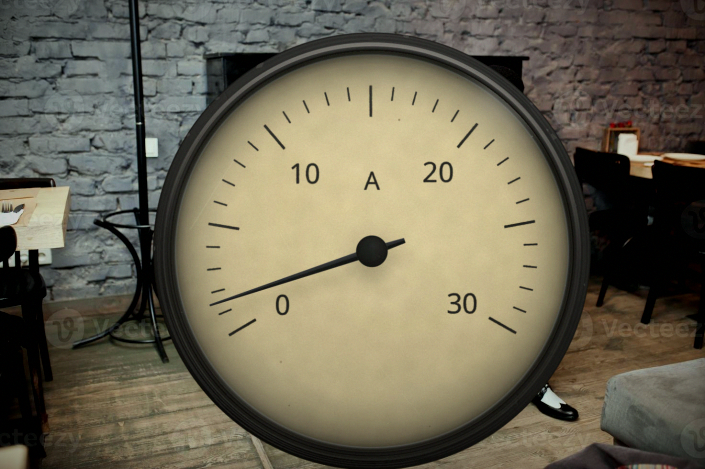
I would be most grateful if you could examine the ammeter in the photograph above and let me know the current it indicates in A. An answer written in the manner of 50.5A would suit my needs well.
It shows 1.5A
